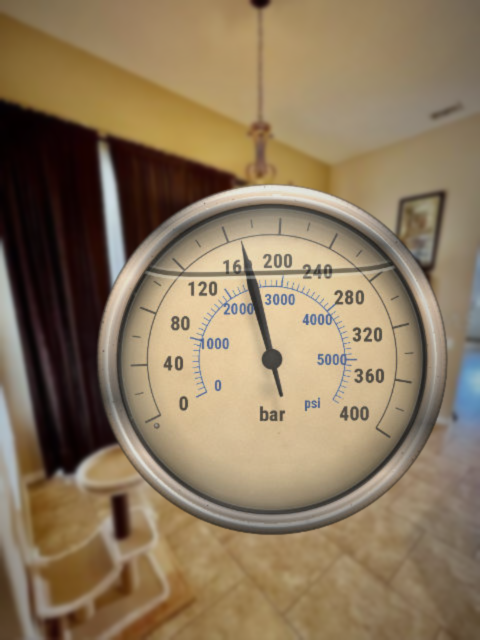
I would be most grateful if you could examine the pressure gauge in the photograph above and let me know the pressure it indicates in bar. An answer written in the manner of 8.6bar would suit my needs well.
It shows 170bar
